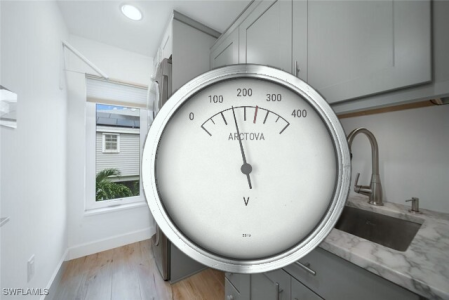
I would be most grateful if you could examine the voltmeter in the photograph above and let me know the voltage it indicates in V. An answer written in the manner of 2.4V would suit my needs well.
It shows 150V
